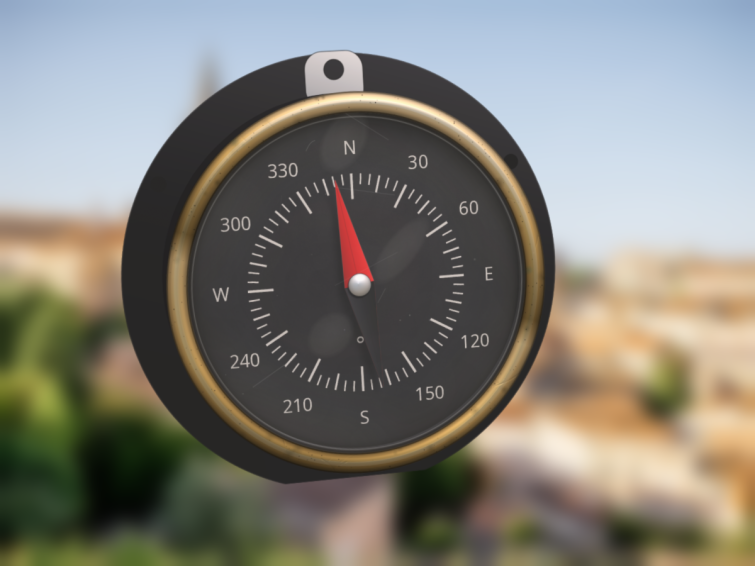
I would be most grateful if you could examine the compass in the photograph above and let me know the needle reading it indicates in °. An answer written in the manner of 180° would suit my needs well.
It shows 350°
